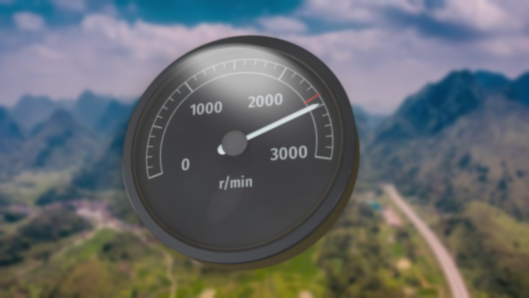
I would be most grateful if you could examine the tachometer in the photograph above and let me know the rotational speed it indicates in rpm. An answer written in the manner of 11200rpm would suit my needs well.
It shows 2500rpm
